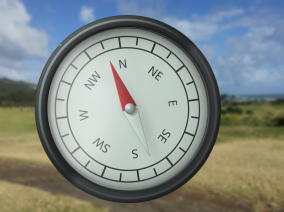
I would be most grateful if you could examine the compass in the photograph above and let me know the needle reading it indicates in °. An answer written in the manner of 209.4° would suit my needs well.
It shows 345°
